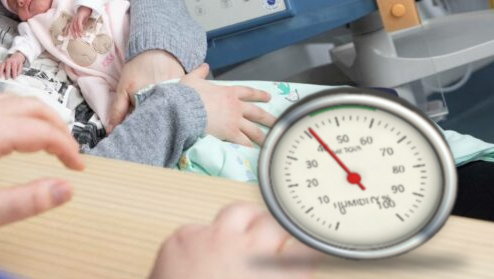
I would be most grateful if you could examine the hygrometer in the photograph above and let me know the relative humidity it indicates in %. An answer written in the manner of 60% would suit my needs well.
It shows 42%
